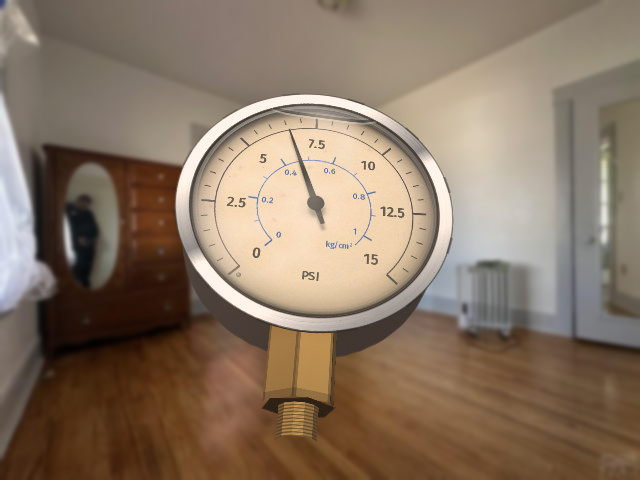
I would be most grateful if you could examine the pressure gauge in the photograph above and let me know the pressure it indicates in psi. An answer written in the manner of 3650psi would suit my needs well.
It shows 6.5psi
